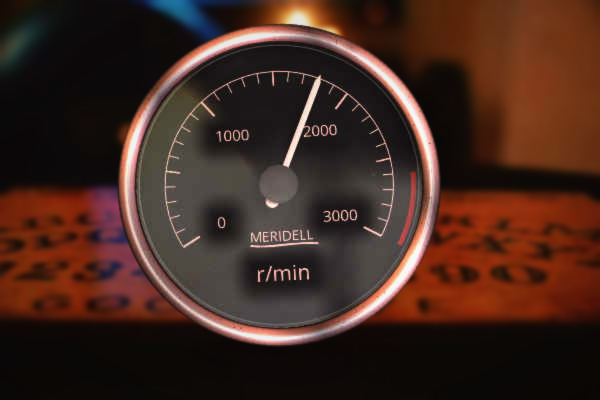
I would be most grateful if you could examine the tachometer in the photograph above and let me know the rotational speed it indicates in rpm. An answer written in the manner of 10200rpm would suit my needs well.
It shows 1800rpm
